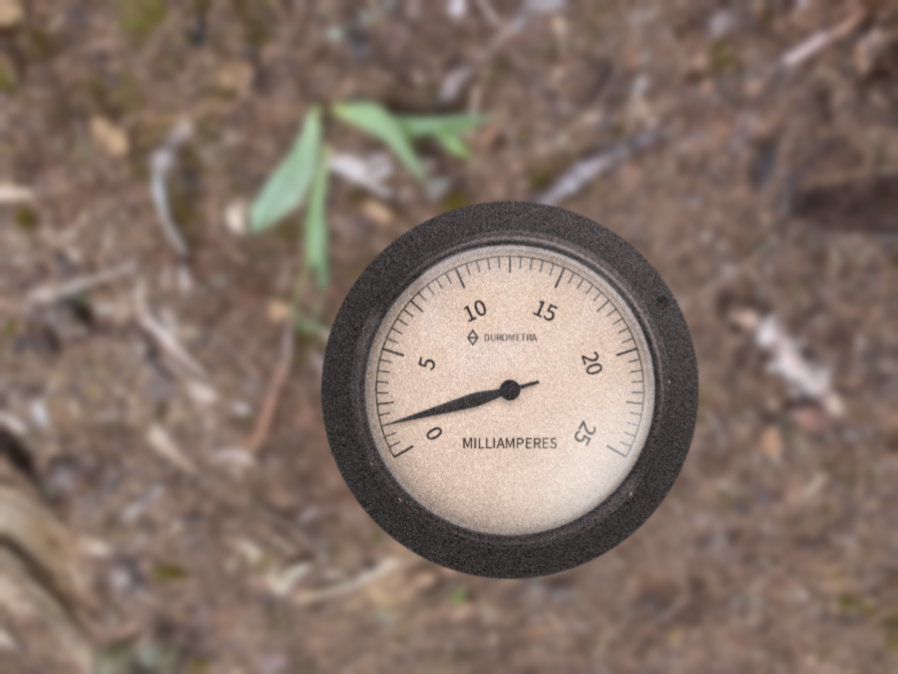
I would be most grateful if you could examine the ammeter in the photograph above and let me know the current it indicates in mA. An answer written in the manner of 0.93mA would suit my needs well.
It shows 1.5mA
